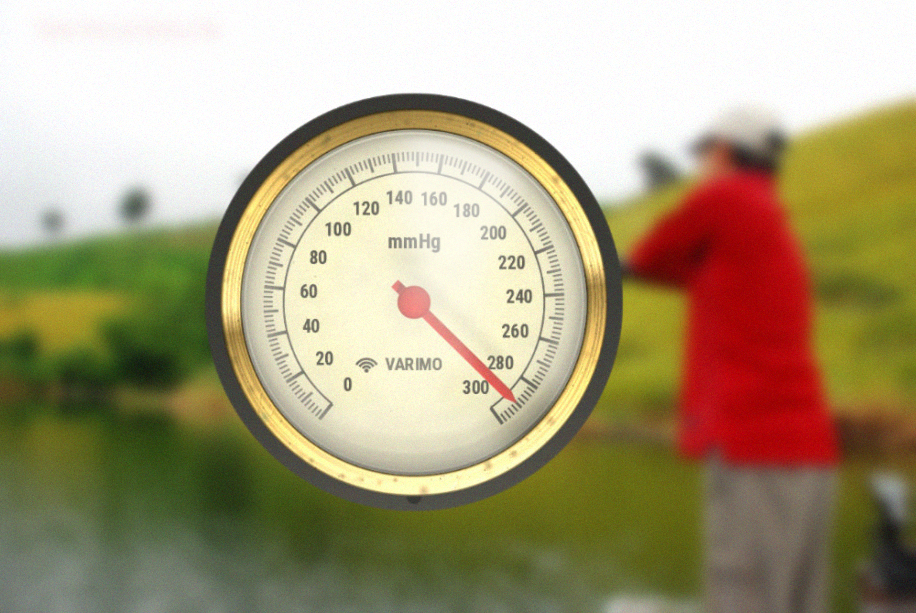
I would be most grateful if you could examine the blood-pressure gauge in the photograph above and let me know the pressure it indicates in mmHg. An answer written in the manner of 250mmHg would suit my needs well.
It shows 290mmHg
